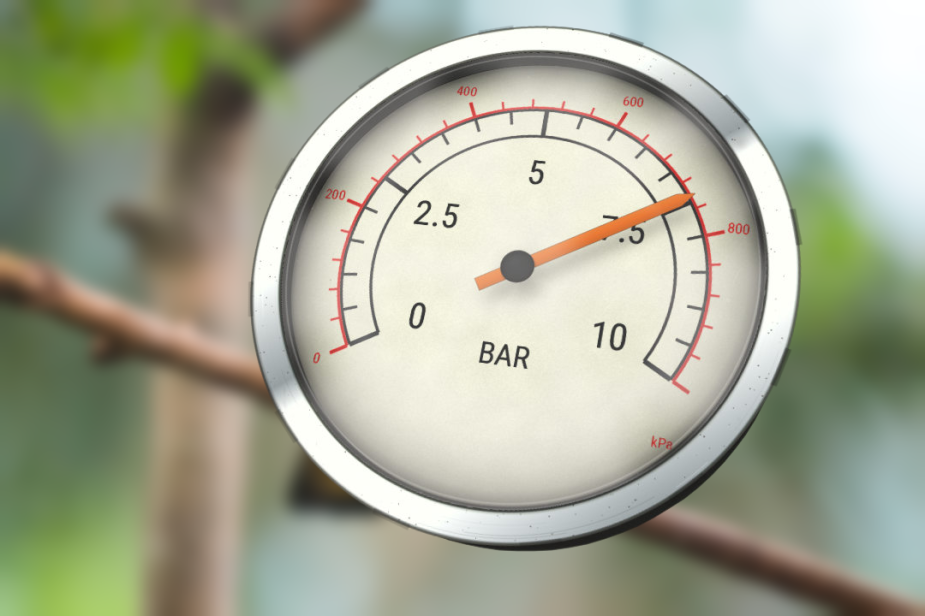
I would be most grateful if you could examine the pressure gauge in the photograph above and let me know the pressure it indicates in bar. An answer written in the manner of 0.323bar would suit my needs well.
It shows 7.5bar
